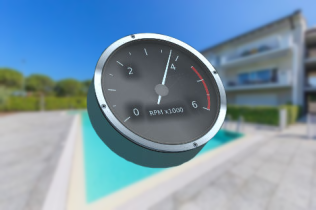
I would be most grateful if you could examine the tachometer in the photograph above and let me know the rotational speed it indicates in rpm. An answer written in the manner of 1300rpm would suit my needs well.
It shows 3750rpm
